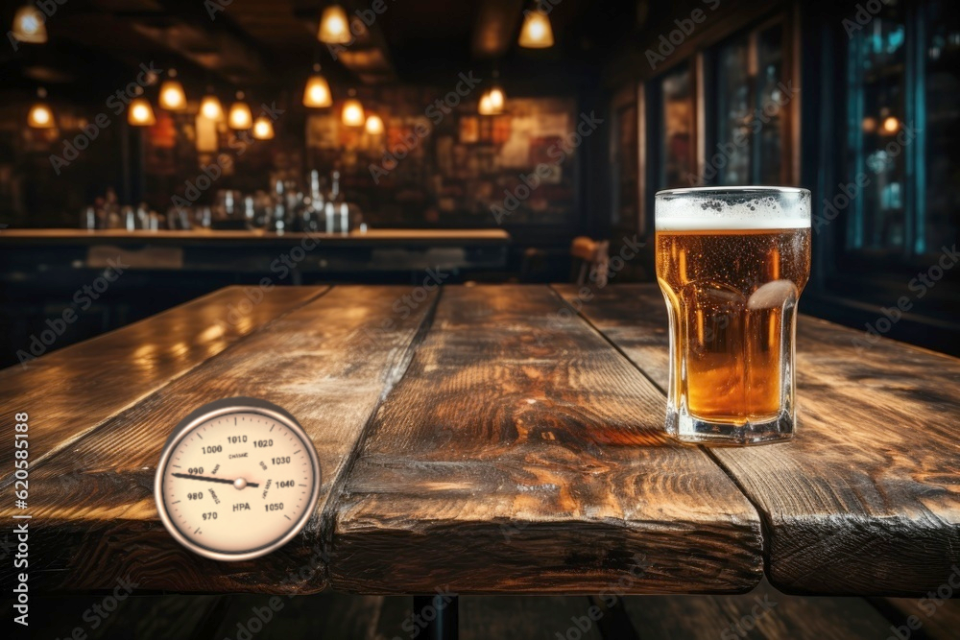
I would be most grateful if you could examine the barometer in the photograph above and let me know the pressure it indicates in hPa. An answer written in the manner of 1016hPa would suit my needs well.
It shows 988hPa
